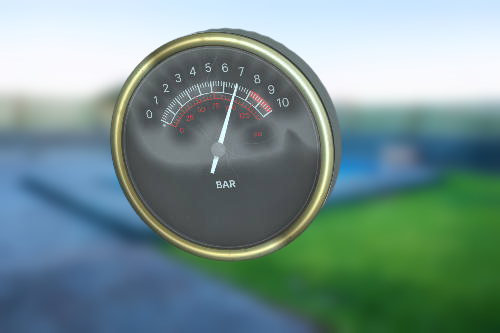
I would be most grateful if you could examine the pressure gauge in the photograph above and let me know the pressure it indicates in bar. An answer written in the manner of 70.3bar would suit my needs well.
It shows 7bar
